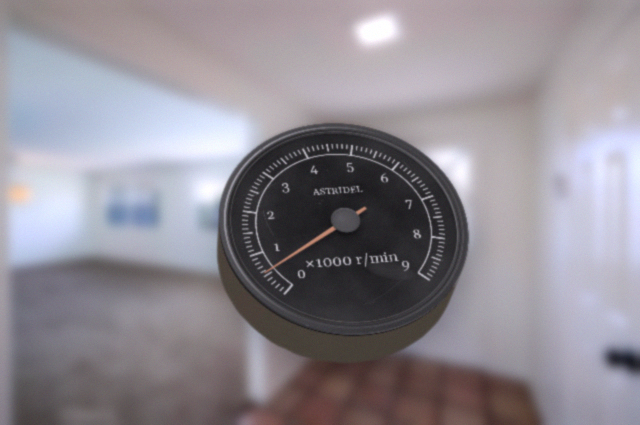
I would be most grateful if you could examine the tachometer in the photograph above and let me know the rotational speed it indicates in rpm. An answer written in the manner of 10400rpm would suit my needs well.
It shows 500rpm
